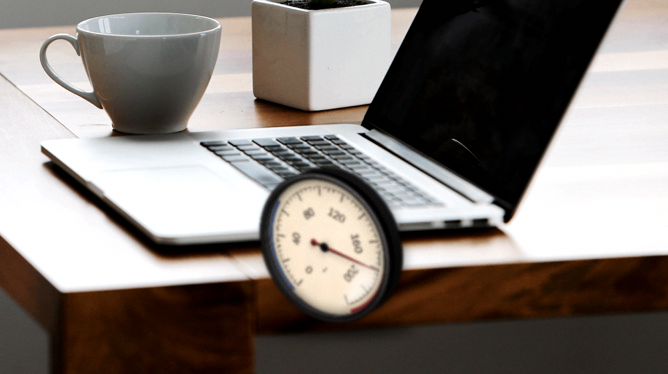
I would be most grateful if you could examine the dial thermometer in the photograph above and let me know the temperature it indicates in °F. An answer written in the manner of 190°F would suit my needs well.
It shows 180°F
